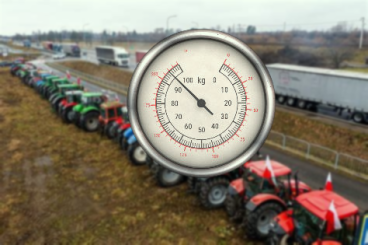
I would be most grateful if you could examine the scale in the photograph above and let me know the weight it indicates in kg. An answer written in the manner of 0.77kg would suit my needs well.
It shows 95kg
